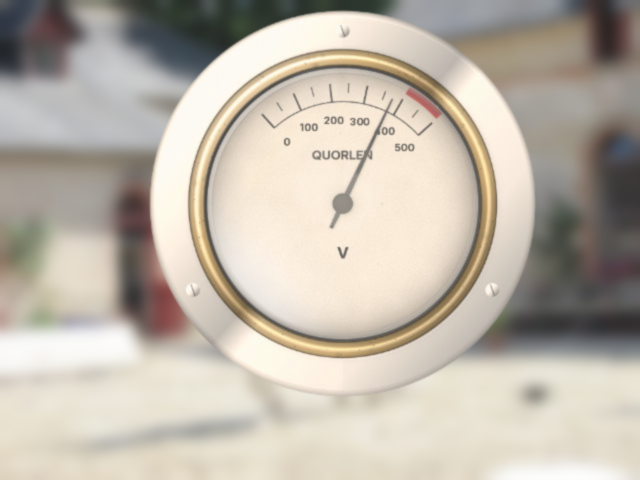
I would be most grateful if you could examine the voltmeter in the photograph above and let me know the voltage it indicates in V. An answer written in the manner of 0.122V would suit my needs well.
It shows 375V
